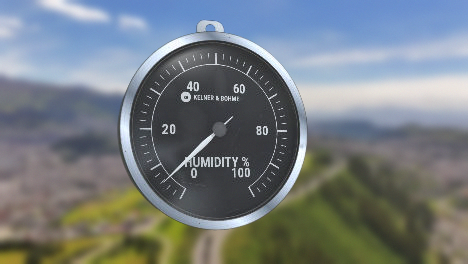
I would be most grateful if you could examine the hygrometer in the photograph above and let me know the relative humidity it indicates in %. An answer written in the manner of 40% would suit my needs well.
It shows 6%
